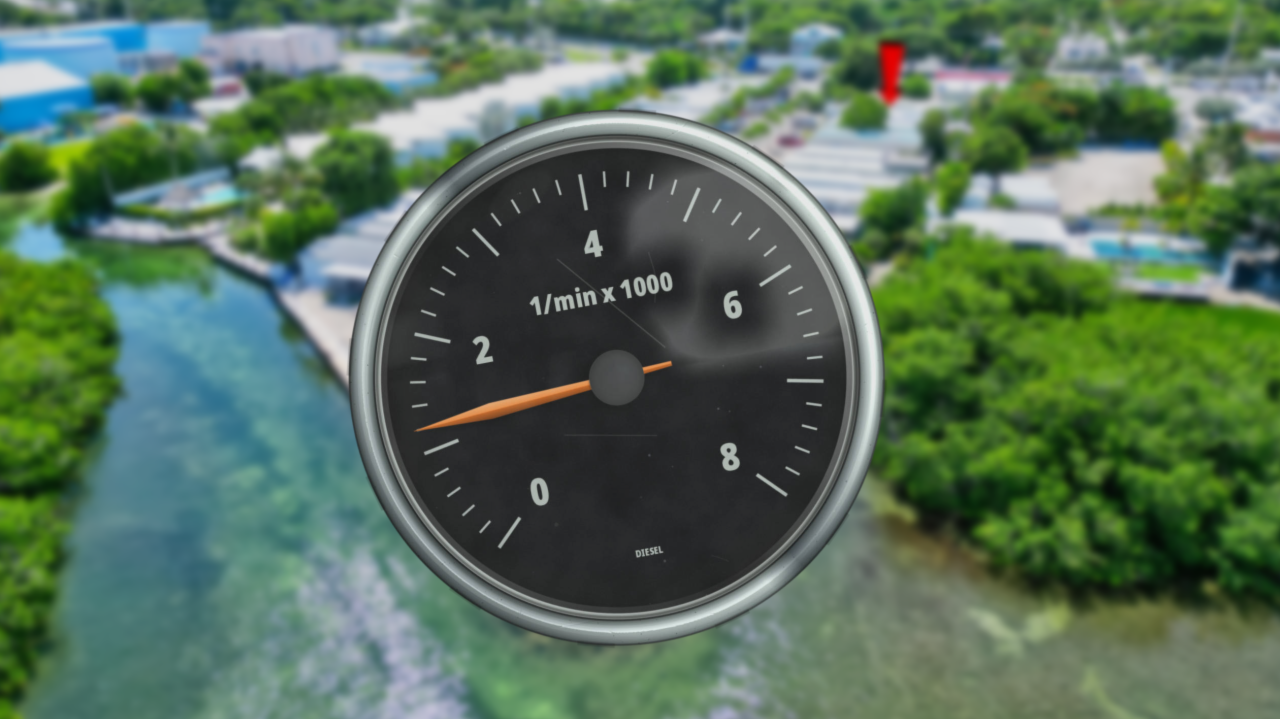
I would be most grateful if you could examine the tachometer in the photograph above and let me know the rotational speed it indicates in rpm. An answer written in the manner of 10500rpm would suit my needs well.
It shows 1200rpm
